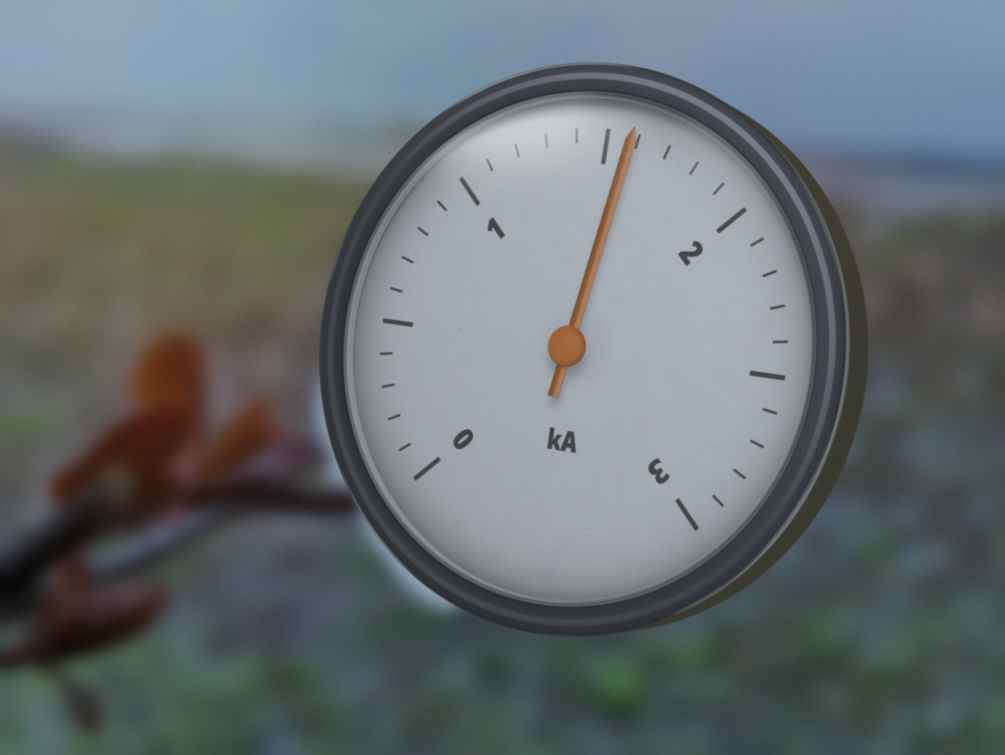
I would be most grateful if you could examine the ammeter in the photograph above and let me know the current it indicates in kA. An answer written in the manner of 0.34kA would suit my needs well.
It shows 1.6kA
